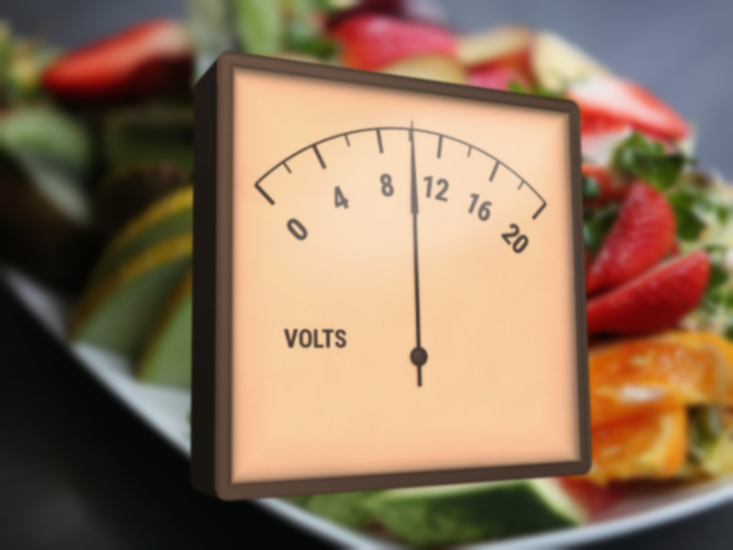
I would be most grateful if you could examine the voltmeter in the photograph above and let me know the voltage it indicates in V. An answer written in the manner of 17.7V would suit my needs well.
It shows 10V
